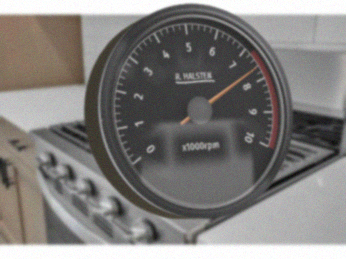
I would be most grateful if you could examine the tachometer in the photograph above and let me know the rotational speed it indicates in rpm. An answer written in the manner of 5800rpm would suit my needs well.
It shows 7600rpm
